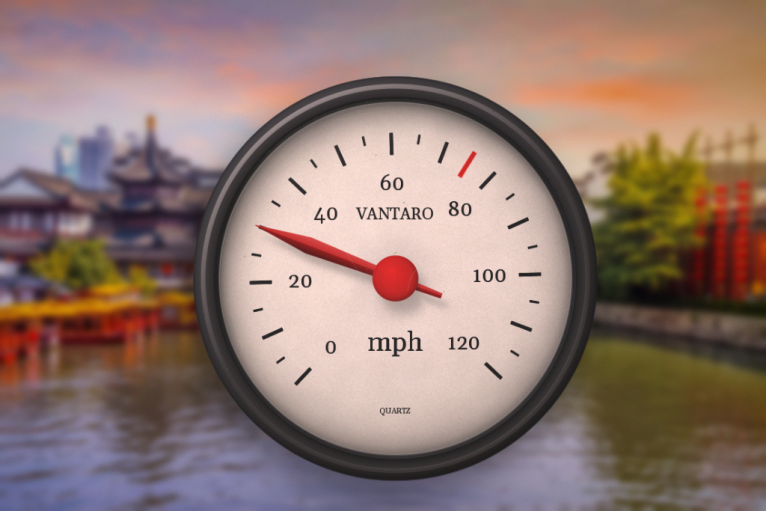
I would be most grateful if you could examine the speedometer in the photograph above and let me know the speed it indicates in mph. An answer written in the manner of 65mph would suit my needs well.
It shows 30mph
